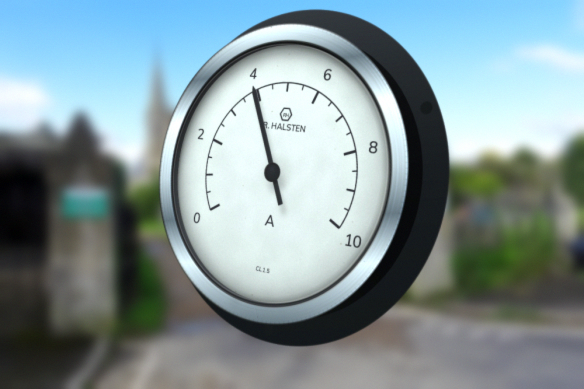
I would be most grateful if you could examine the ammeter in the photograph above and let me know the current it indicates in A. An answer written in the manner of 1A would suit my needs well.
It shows 4A
